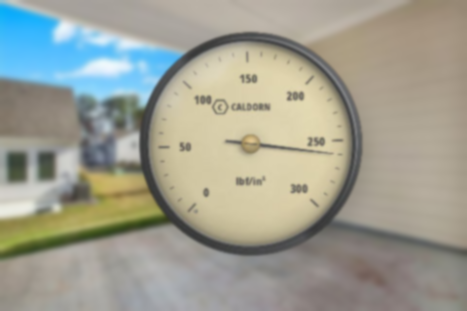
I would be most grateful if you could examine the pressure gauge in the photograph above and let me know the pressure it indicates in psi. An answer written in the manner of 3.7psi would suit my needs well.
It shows 260psi
